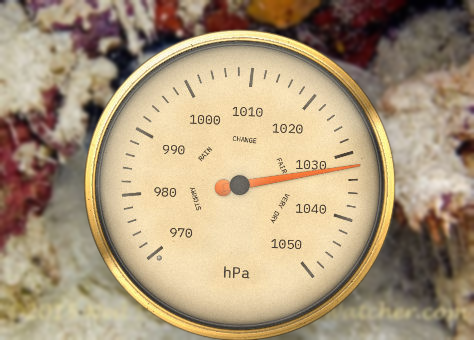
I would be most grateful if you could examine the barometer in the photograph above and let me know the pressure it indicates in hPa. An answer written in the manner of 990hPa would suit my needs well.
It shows 1032hPa
